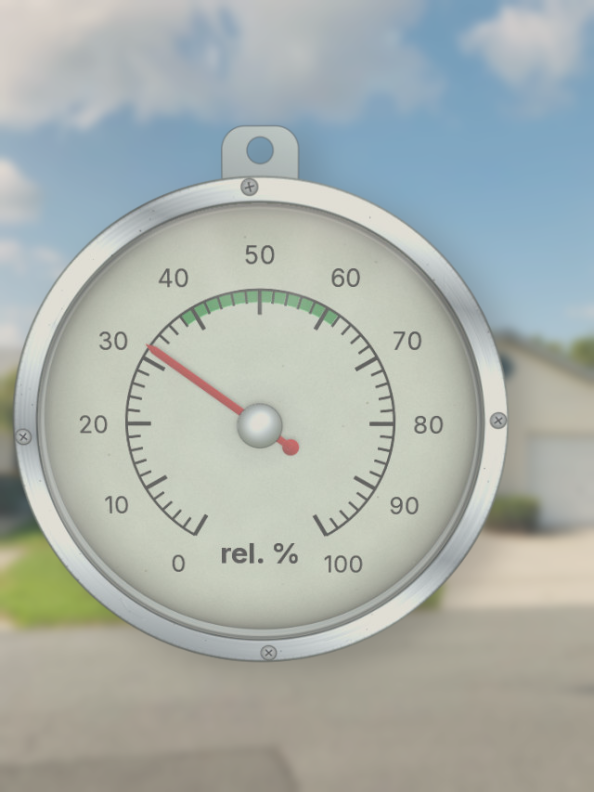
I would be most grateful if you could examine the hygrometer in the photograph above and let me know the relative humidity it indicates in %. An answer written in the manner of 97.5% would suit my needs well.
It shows 32%
